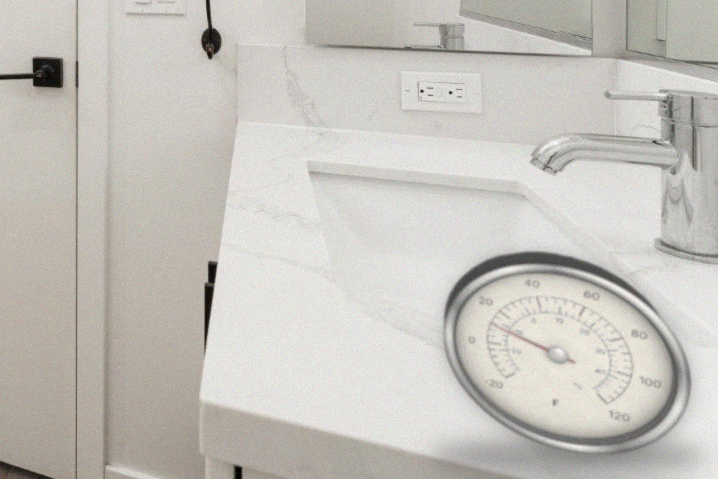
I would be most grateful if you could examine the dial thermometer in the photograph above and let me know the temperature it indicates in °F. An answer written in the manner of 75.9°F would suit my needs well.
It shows 12°F
